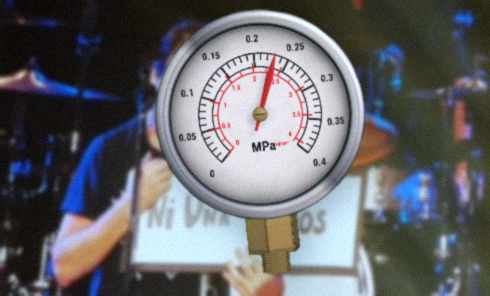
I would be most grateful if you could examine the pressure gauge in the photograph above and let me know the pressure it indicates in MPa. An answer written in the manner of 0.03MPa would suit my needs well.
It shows 0.23MPa
